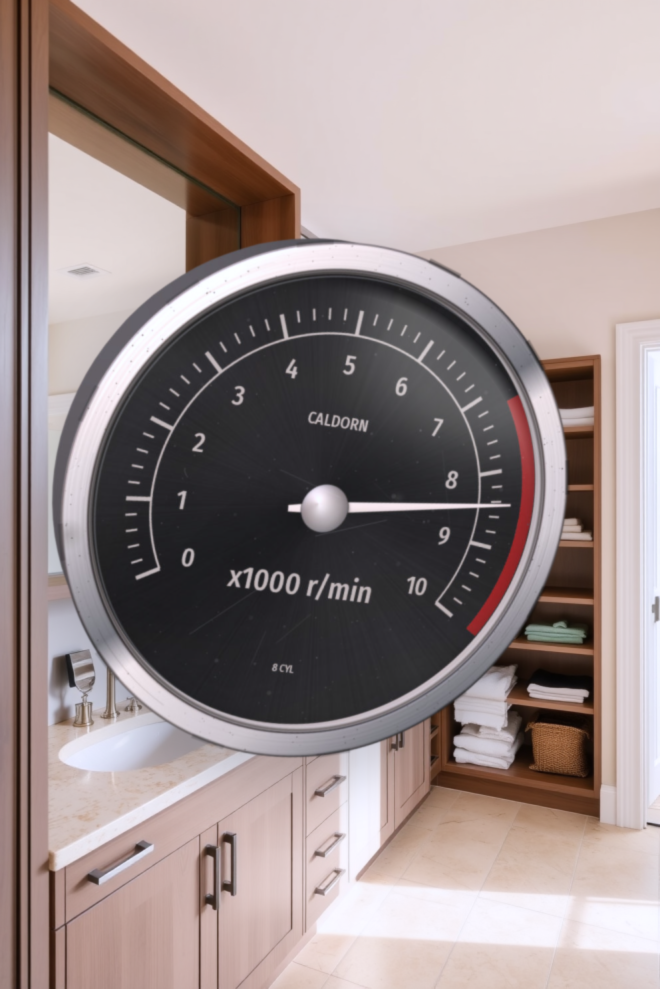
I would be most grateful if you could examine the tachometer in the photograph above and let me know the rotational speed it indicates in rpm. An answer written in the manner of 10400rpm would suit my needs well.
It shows 8400rpm
